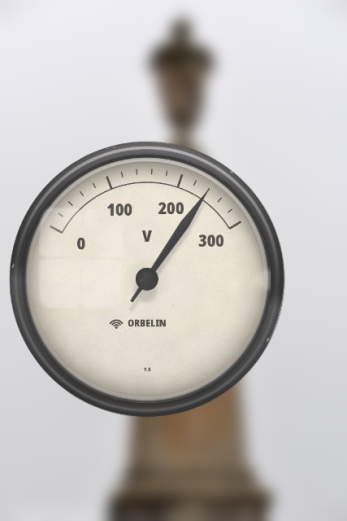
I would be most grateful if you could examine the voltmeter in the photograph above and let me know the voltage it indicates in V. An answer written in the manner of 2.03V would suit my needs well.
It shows 240V
